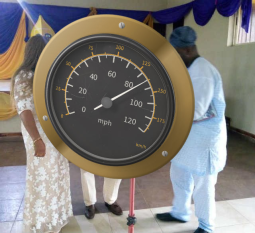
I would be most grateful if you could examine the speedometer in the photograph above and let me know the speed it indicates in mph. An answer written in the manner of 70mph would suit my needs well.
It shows 85mph
